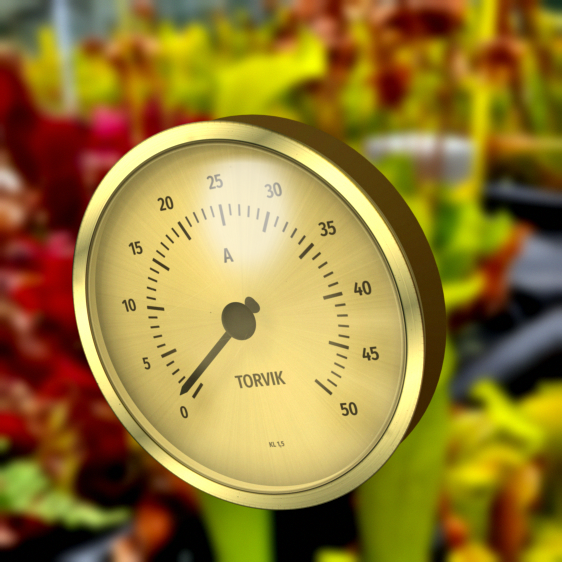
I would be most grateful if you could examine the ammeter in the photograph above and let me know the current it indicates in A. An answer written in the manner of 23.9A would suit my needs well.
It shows 1A
